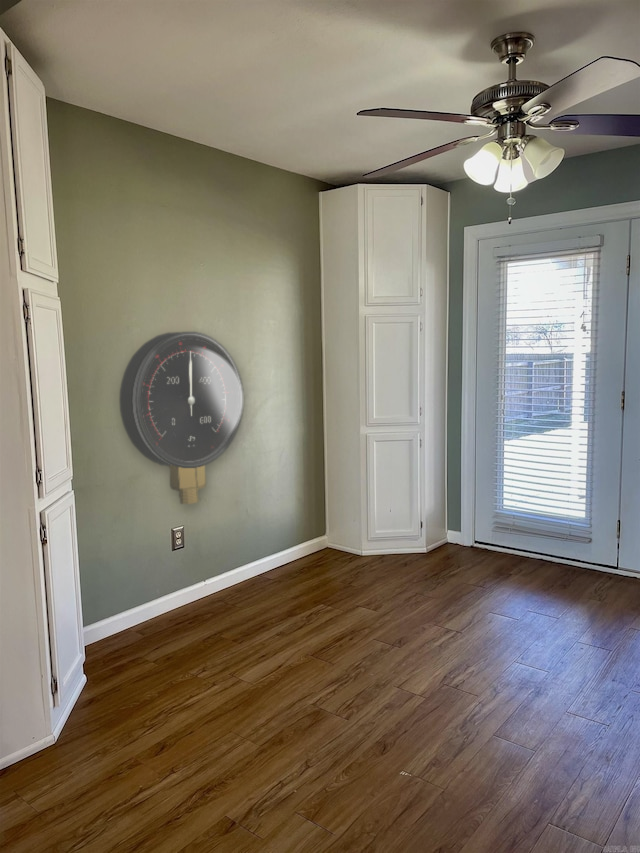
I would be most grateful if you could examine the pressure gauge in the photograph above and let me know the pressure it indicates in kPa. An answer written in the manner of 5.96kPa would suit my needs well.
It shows 300kPa
